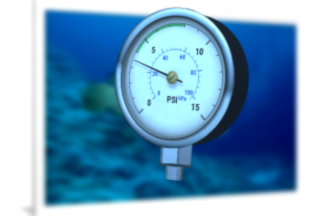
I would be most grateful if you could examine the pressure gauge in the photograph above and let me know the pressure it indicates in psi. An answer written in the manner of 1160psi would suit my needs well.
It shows 3.5psi
